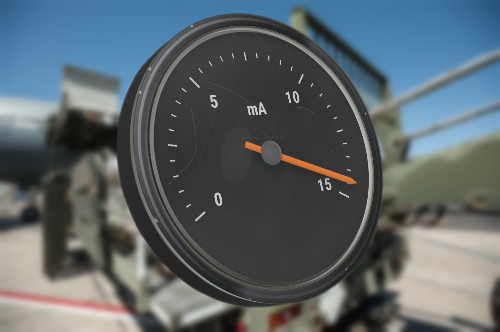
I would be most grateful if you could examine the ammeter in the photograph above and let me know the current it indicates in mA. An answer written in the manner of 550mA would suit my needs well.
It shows 14.5mA
